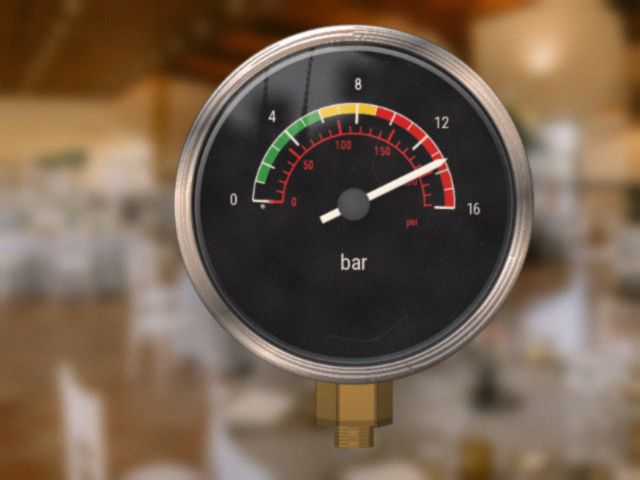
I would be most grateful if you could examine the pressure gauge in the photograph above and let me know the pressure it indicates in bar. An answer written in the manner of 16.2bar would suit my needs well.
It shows 13.5bar
